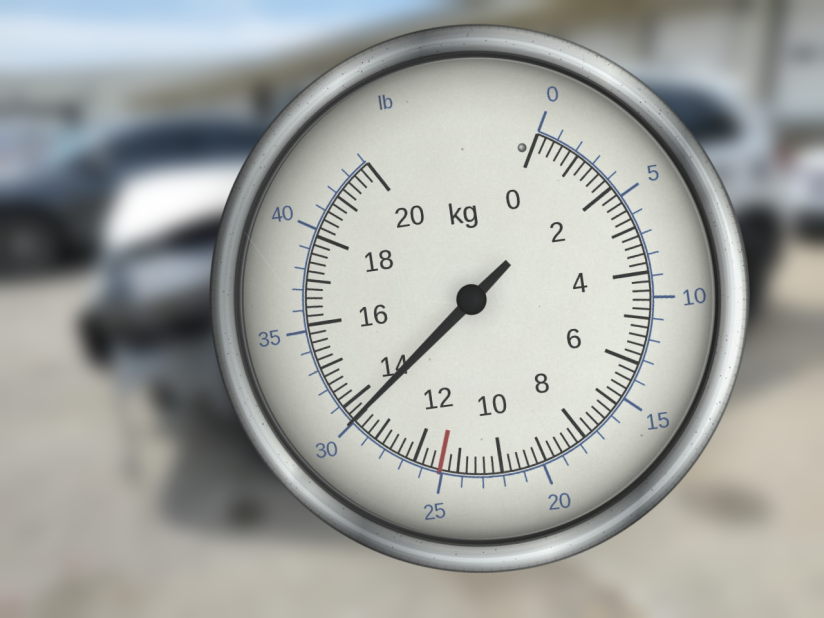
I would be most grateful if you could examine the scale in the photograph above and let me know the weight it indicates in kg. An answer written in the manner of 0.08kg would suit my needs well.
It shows 13.6kg
